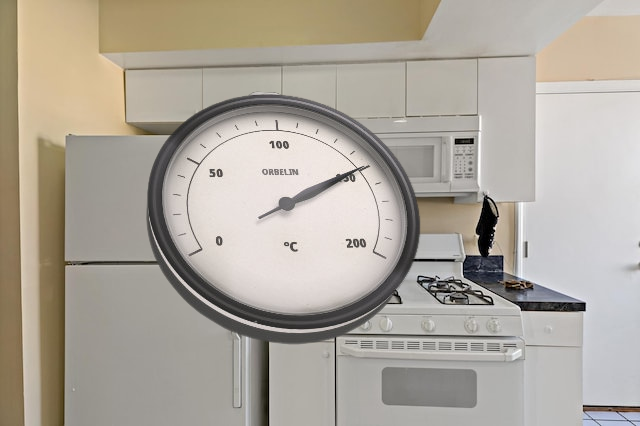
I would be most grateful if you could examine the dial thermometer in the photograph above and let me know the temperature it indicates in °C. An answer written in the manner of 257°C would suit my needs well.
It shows 150°C
